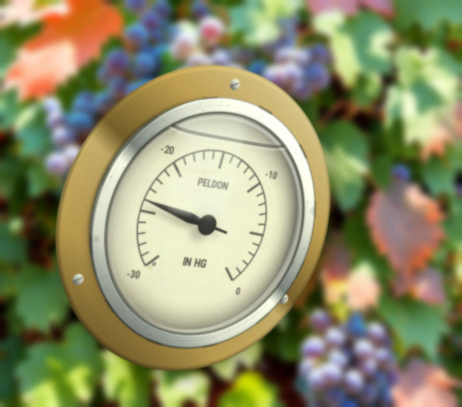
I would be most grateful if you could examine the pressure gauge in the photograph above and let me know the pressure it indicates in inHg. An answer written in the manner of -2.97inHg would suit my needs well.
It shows -24inHg
